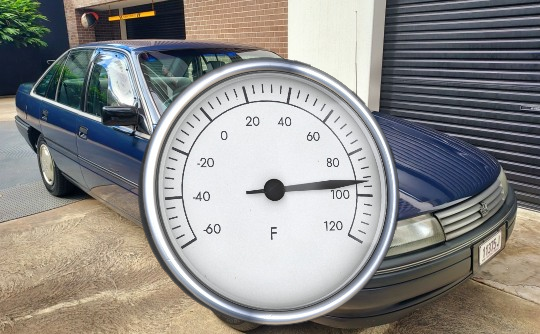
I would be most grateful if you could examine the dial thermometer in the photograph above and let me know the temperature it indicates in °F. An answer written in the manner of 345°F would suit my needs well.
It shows 94°F
